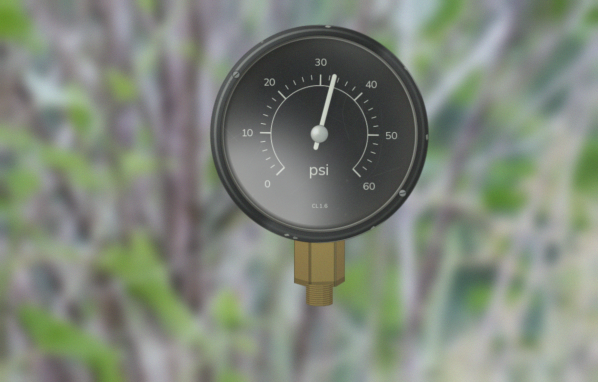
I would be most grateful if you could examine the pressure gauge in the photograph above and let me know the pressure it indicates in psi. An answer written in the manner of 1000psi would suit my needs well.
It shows 33psi
